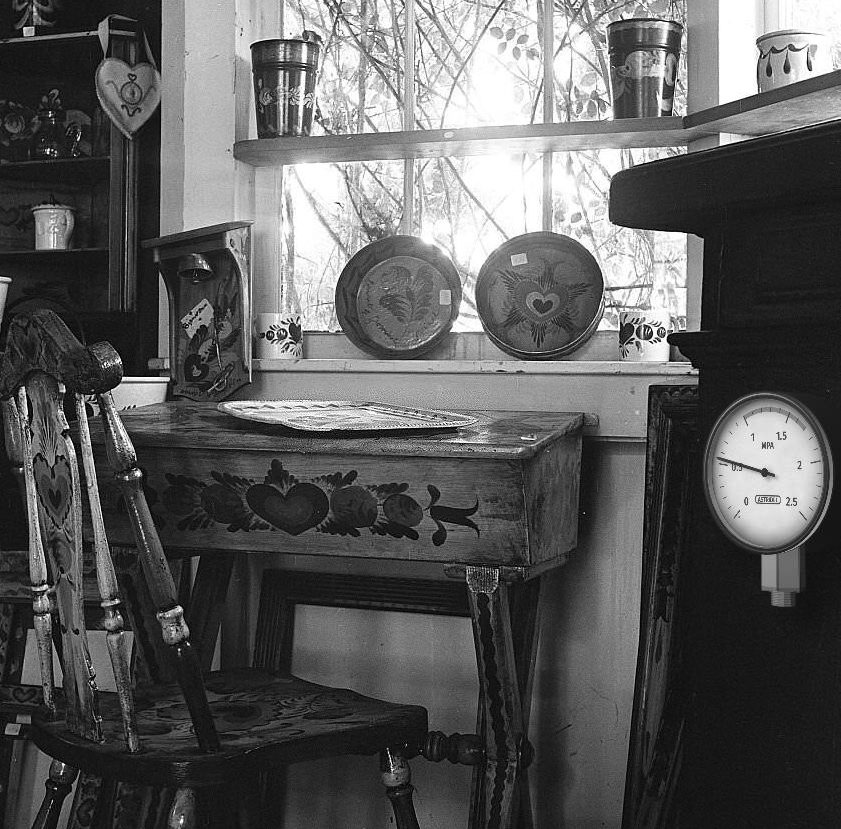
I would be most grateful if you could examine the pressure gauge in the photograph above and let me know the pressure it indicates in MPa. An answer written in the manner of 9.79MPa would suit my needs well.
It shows 0.55MPa
